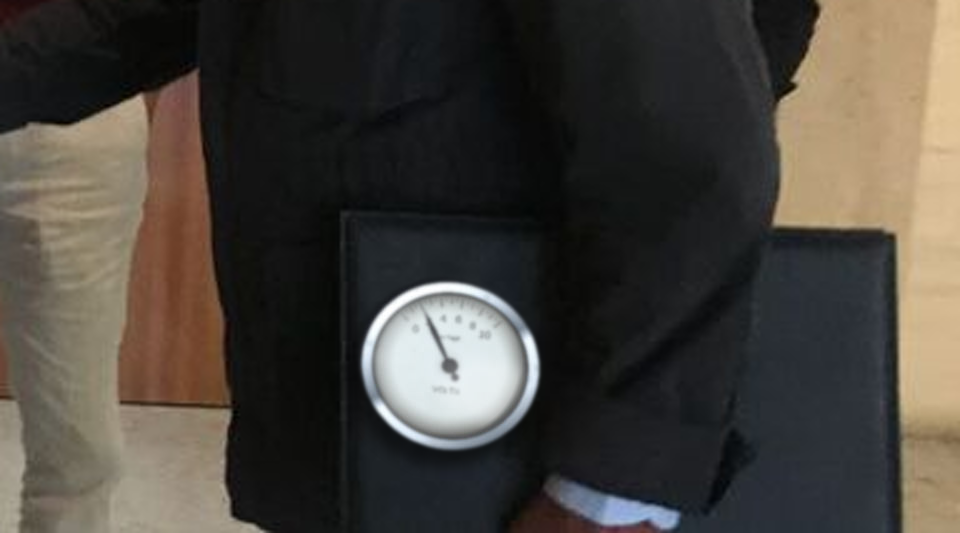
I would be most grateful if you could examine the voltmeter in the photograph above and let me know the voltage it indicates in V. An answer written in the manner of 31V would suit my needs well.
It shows 2V
